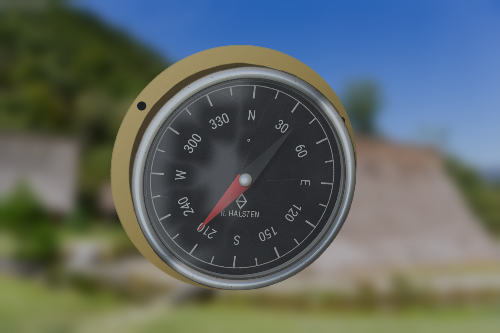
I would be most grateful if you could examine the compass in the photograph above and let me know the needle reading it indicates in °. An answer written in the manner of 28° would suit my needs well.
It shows 217.5°
